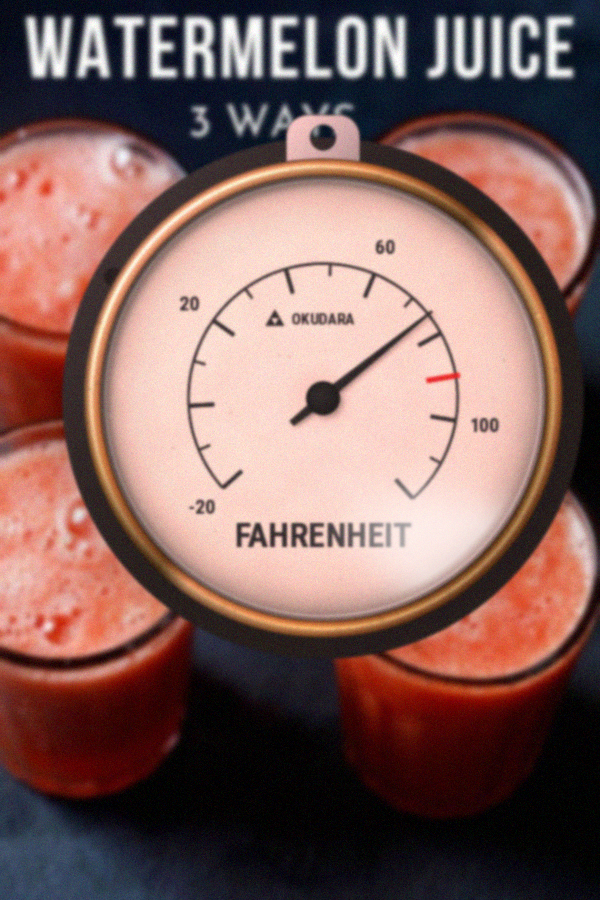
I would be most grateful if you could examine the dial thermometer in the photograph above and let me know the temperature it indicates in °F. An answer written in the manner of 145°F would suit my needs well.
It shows 75°F
